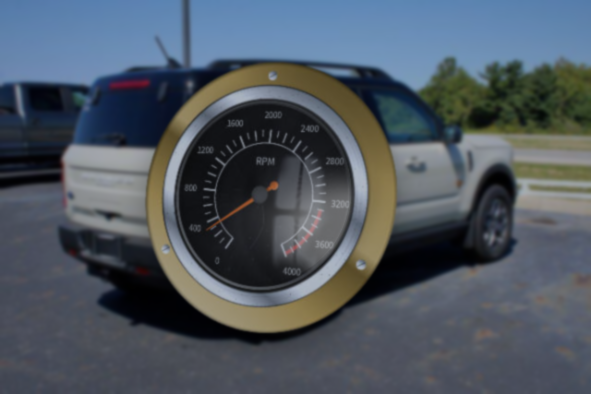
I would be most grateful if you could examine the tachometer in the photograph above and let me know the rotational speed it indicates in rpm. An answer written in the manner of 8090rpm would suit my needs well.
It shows 300rpm
